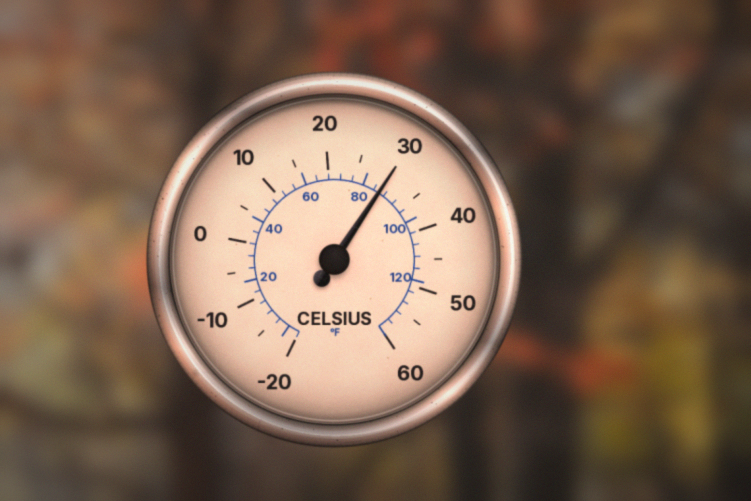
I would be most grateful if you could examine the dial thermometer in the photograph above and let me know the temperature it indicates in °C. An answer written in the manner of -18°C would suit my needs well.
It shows 30°C
